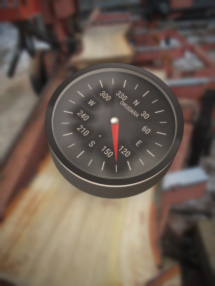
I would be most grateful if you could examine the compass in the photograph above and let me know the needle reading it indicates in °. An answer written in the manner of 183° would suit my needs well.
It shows 135°
